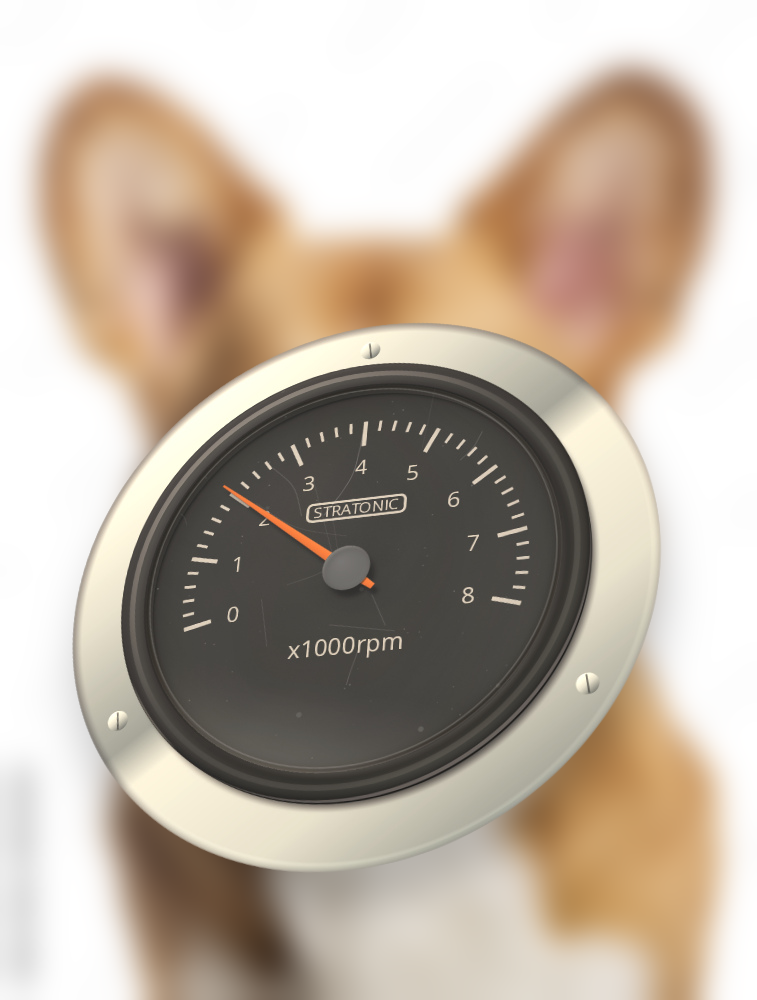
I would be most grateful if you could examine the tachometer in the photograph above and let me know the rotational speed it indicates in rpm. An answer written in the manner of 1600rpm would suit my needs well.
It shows 2000rpm
